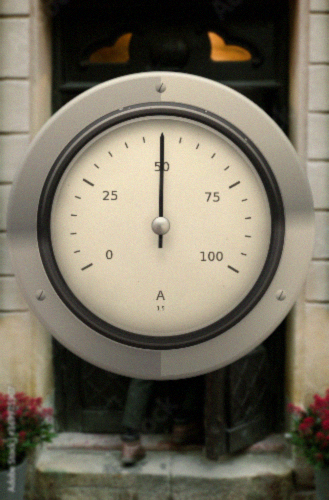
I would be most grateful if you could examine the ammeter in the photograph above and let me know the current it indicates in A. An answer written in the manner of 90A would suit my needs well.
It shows 50A
